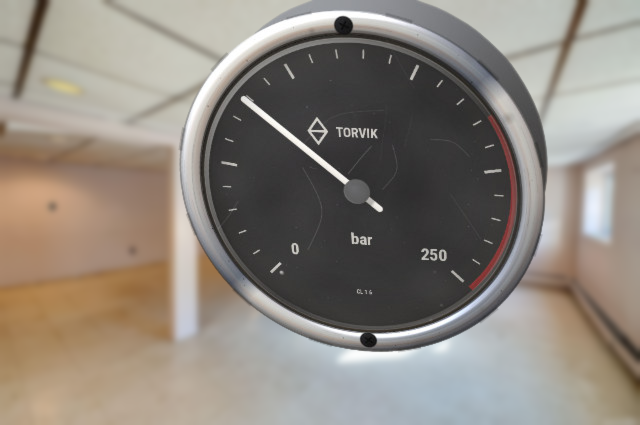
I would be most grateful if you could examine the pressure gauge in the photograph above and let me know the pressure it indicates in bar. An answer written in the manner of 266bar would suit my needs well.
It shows 80bar
